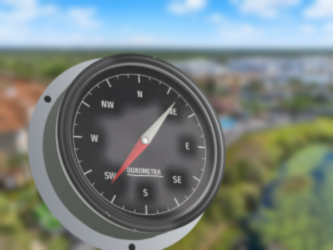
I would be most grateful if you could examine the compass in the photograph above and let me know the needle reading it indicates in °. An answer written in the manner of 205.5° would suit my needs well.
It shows 220°
